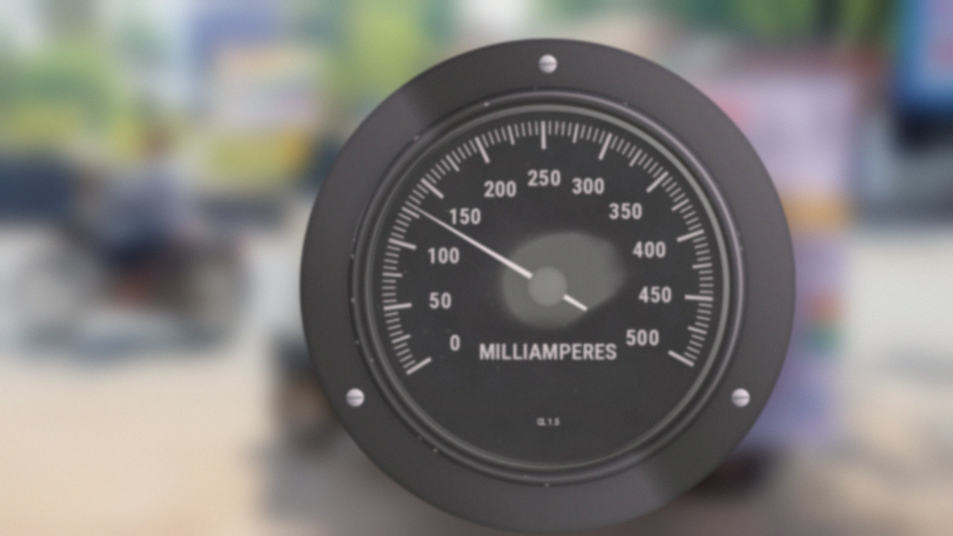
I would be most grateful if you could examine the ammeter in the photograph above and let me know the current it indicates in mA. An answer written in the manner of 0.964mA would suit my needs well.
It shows 130mA
